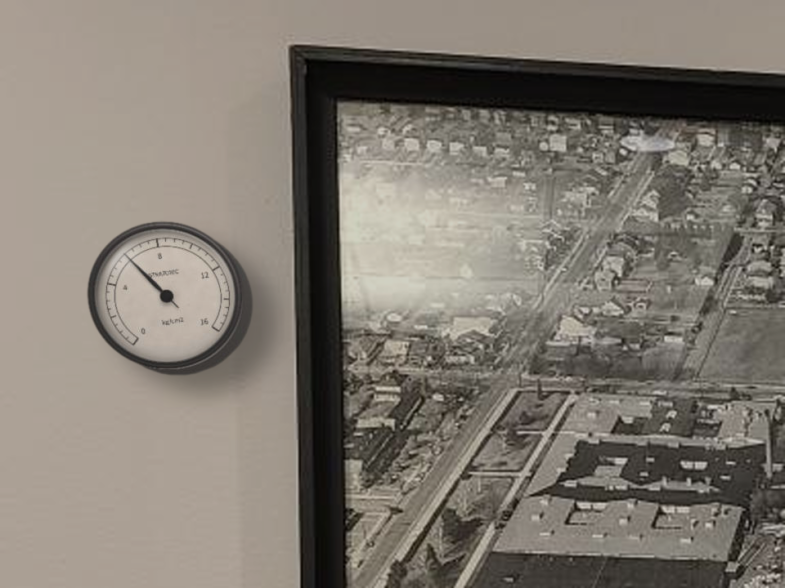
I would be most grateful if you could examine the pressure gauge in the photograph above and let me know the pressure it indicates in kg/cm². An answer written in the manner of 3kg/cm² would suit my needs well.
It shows 6kg/cm²
